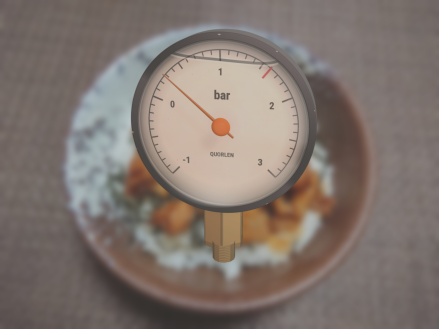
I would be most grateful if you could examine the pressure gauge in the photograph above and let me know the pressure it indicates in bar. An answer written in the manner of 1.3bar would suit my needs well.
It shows 0.3bar
